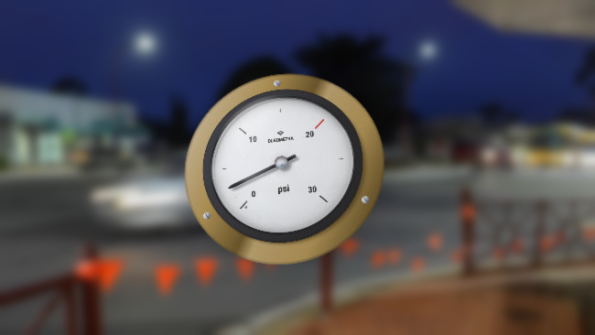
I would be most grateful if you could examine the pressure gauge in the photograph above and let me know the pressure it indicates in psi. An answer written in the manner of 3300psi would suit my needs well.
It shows 2.5psi
